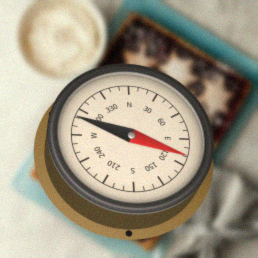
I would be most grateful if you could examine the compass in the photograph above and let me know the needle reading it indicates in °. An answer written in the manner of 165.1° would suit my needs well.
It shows 110°
